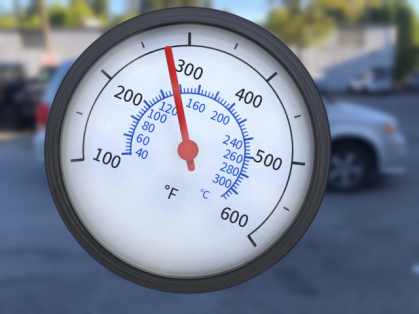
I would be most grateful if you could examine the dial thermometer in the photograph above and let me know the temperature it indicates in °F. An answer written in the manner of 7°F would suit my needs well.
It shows 275°F
